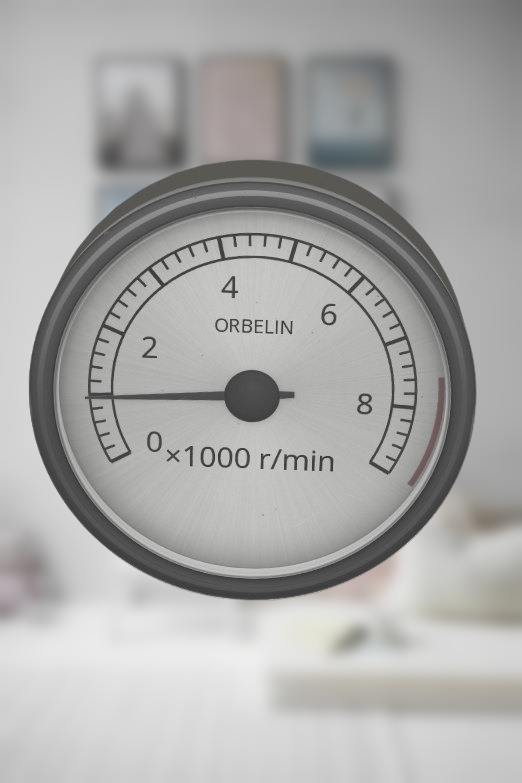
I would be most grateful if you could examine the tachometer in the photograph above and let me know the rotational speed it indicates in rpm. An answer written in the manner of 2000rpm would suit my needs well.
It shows 1000rpm
